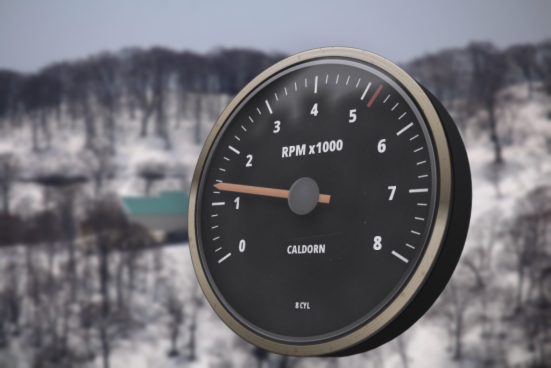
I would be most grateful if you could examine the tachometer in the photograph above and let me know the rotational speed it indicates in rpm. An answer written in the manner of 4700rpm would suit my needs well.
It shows 1300rpm
